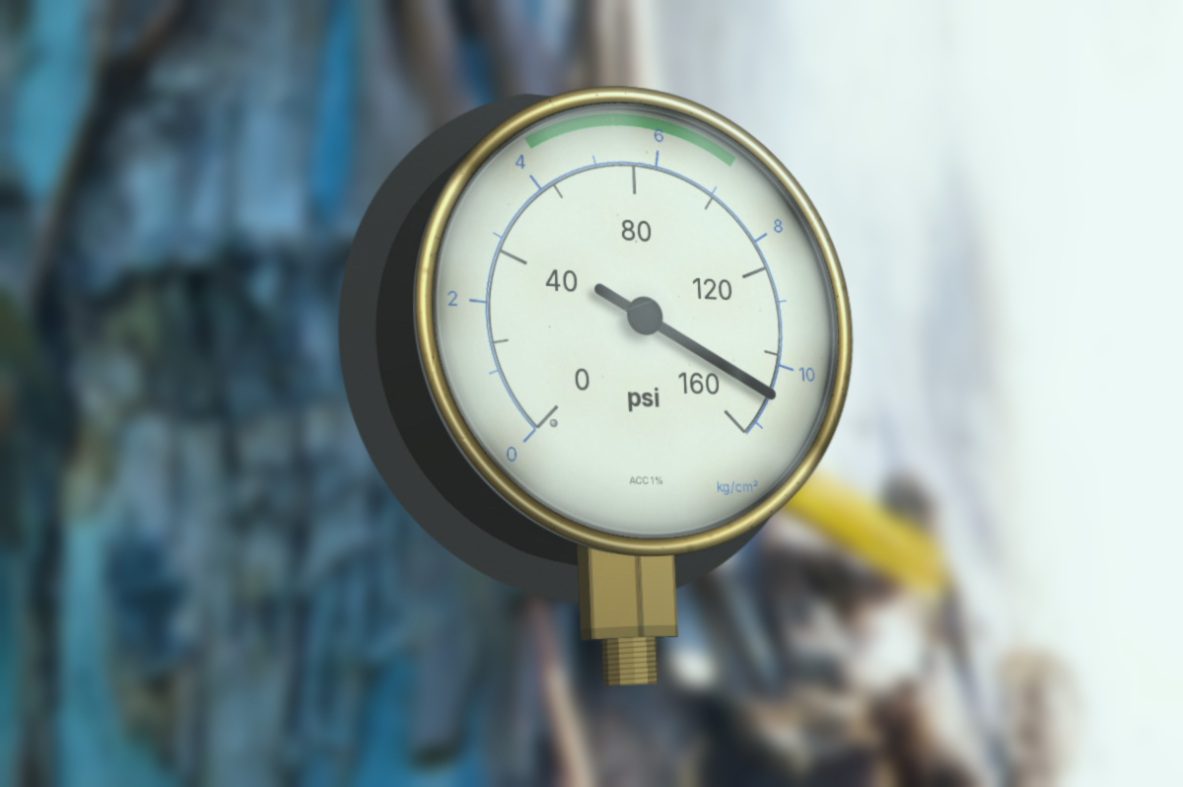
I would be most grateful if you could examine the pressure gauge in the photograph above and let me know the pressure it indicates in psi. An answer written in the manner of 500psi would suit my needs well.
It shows 150psi
